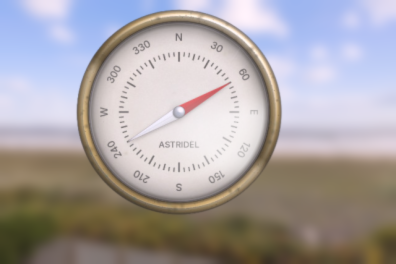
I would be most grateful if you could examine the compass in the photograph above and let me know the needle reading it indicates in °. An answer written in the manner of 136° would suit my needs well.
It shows 60°
